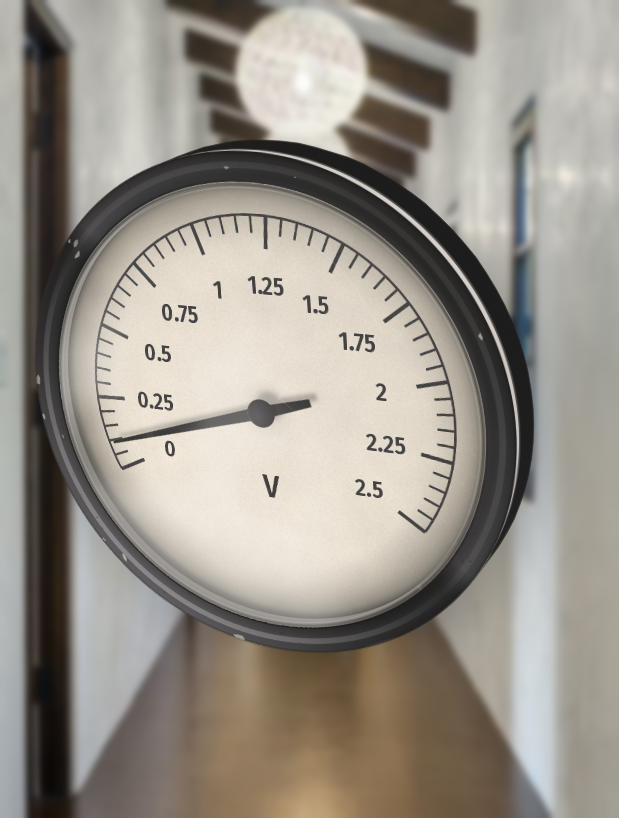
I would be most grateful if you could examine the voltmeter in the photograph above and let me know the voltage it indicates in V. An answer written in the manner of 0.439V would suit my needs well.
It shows 0.1V
